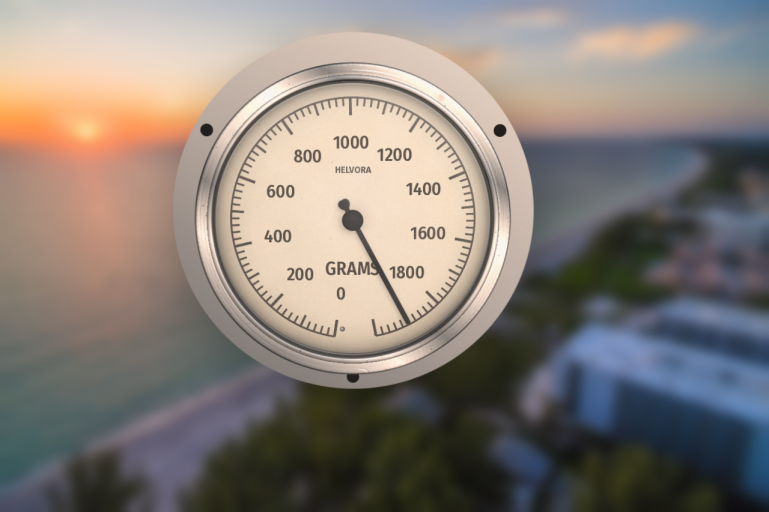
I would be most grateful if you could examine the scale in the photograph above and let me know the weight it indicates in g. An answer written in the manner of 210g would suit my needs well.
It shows 1900g
